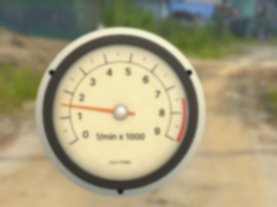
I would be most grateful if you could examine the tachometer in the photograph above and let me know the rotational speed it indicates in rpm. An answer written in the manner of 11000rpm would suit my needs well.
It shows 1500rpm
